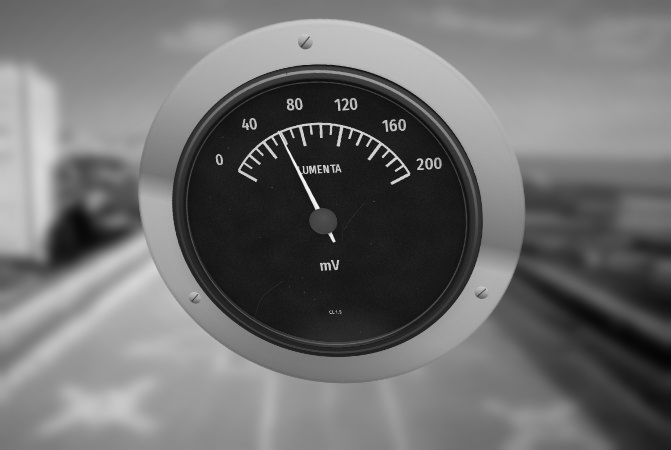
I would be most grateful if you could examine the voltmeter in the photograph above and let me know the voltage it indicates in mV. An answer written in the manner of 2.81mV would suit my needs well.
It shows 60mV
